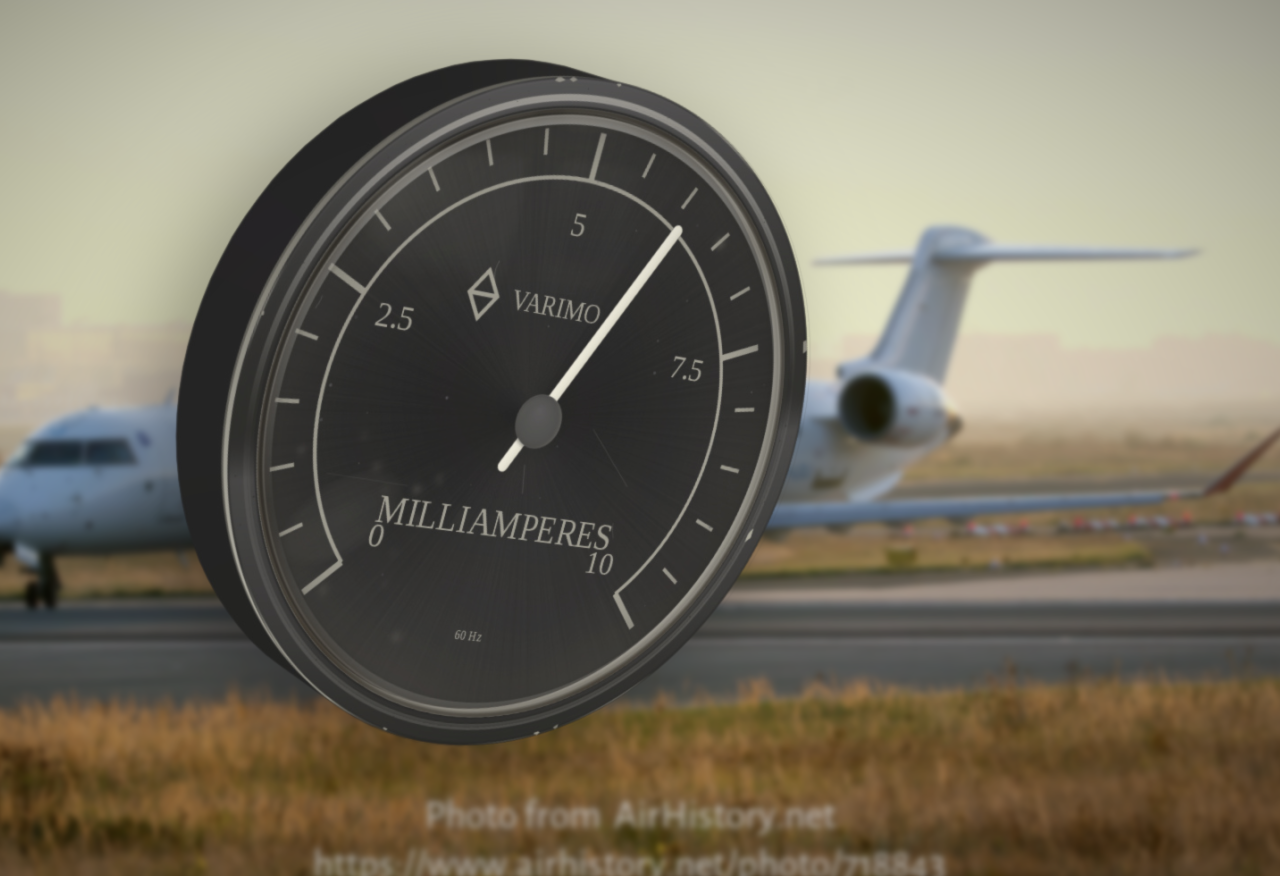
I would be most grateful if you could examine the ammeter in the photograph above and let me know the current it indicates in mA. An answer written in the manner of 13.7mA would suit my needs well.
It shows 6mA
